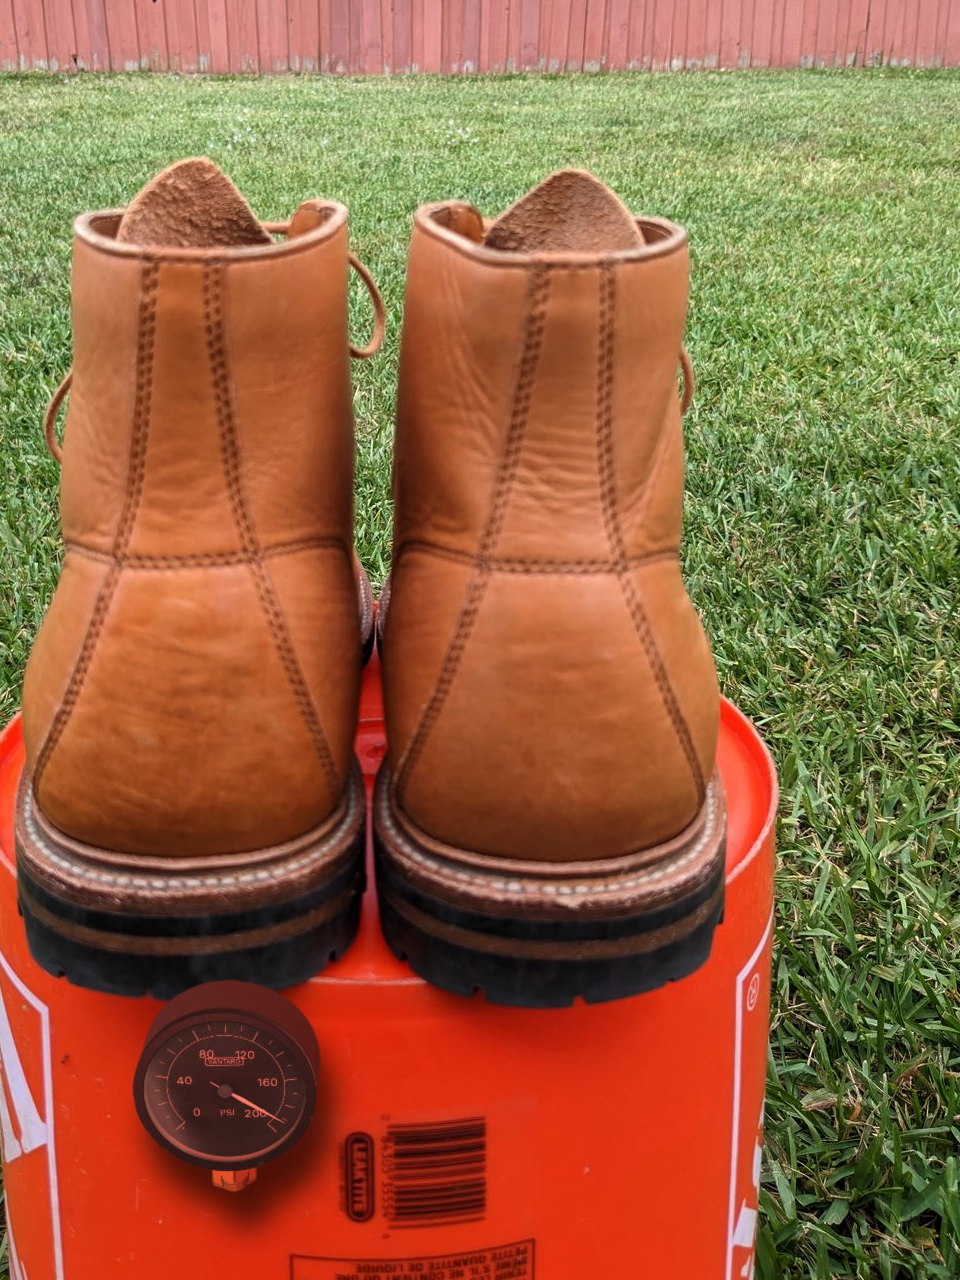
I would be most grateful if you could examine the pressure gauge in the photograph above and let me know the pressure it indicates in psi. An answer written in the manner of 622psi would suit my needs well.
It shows 190psi
